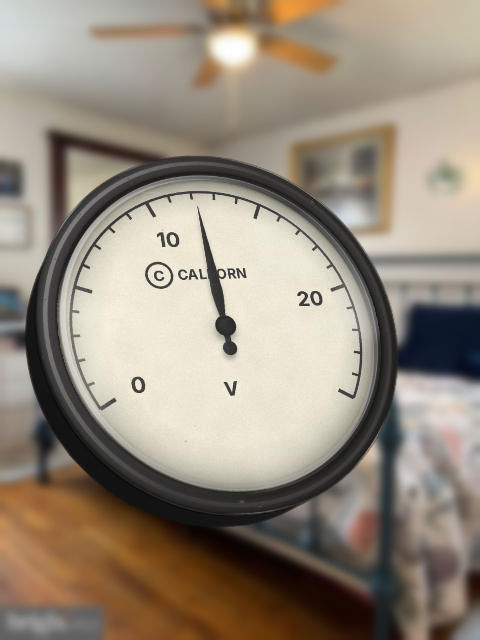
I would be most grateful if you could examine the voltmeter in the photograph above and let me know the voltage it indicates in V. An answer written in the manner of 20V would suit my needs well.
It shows 12V
